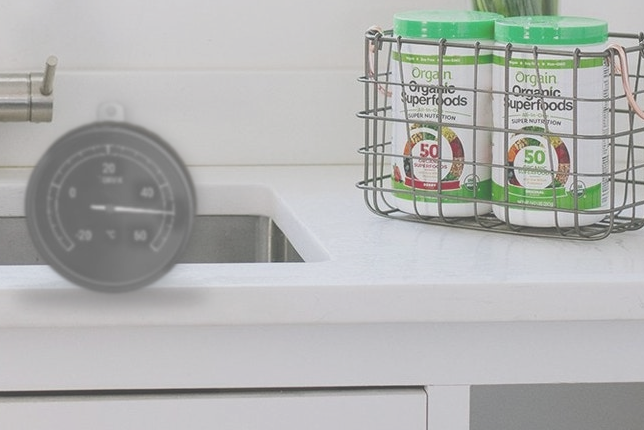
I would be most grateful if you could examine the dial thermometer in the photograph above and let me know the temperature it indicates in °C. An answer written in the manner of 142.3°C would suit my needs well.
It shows 48°C
